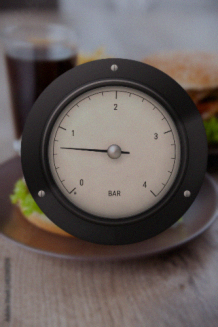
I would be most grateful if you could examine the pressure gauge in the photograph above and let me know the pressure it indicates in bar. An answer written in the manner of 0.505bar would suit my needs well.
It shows 0.7bar
